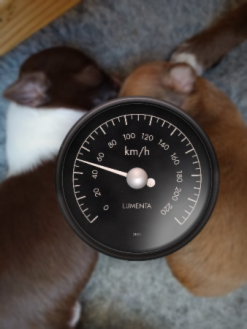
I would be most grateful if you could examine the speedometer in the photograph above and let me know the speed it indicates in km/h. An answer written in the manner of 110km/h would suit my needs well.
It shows 50km/h
